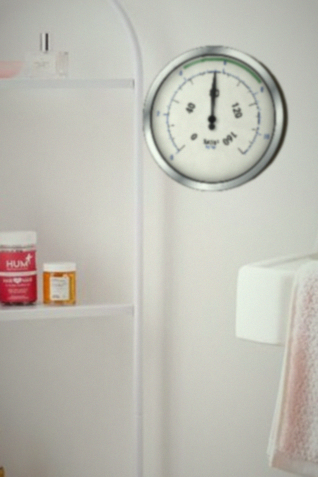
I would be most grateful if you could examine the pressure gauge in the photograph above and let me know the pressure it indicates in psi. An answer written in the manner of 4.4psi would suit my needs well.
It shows 80psi
